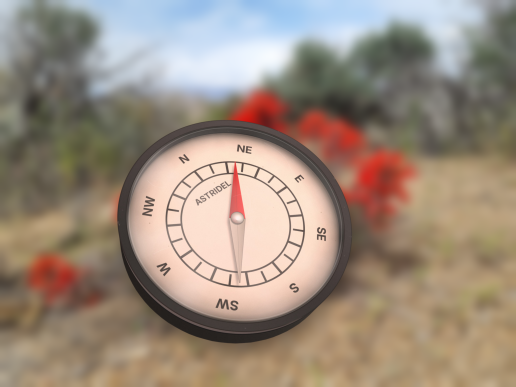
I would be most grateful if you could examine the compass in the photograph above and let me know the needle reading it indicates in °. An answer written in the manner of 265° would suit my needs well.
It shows 37.5°
